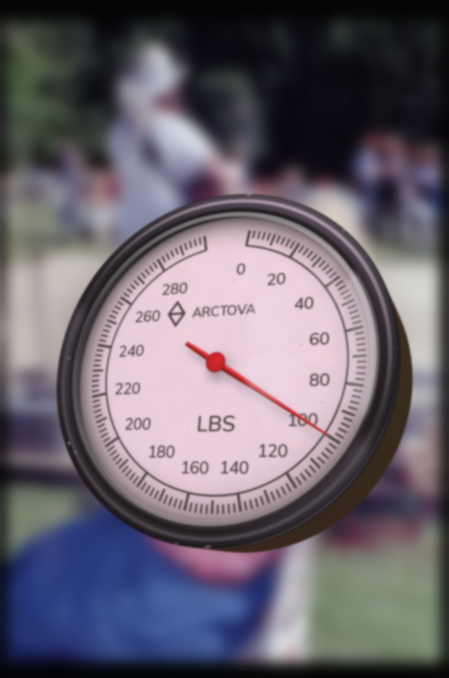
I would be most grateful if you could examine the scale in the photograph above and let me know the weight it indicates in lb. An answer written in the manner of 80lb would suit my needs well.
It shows 100lb
